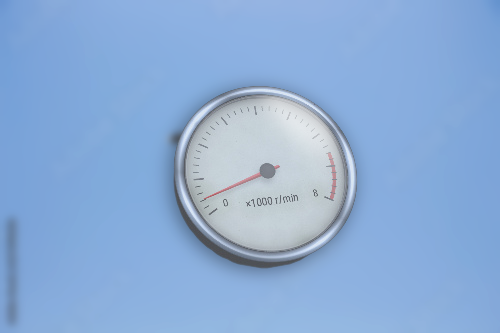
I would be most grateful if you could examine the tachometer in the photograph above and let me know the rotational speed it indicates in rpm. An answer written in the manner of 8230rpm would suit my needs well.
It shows 400rpm
